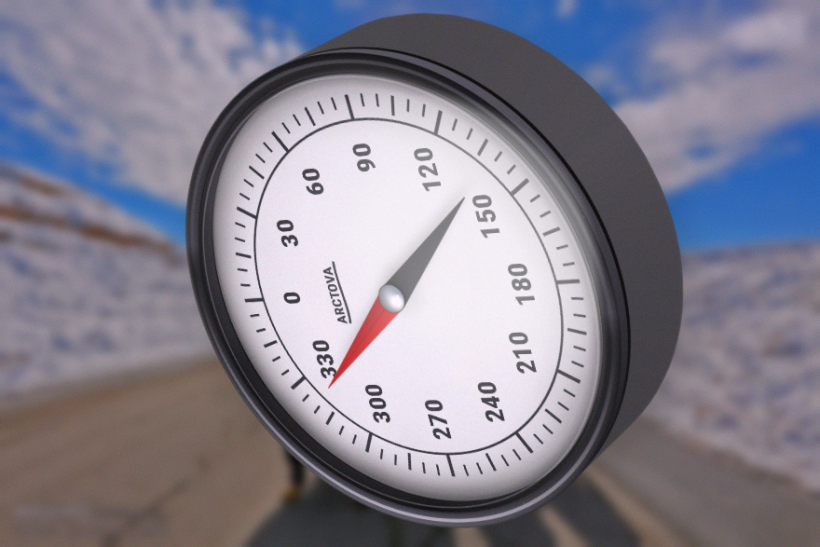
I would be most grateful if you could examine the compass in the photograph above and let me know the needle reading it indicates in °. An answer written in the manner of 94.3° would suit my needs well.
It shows 320°
